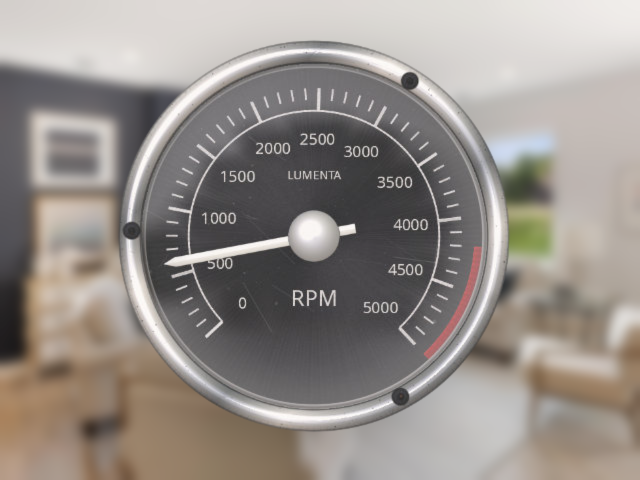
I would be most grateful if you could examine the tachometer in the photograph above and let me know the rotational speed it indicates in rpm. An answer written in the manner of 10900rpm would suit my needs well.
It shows 600rpm
